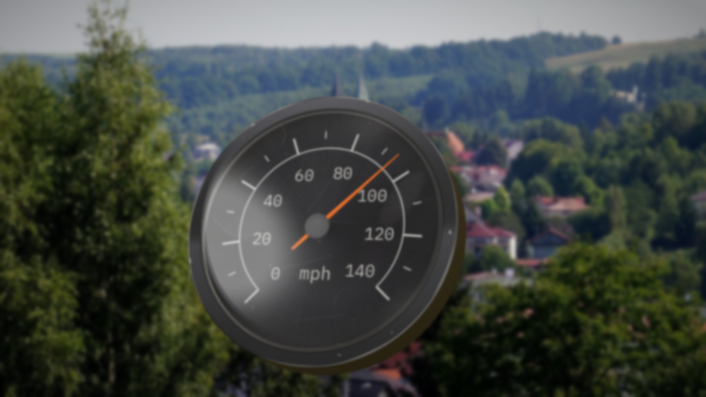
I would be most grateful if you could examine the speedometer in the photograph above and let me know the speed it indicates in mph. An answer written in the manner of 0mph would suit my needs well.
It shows 95mph
